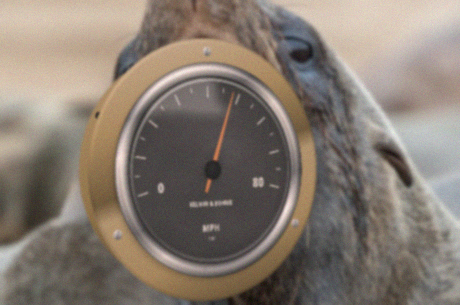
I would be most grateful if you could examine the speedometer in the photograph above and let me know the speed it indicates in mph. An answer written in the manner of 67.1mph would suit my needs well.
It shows 47.5mph
